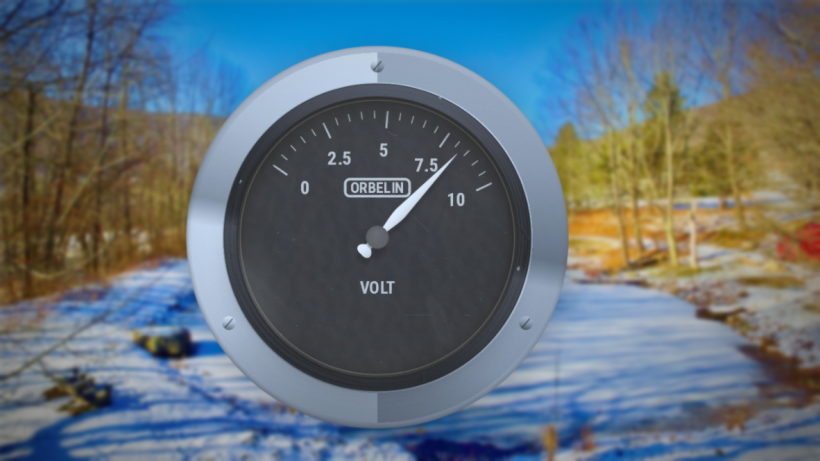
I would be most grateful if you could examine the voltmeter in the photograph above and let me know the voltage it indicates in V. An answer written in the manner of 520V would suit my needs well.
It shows 8.25V
